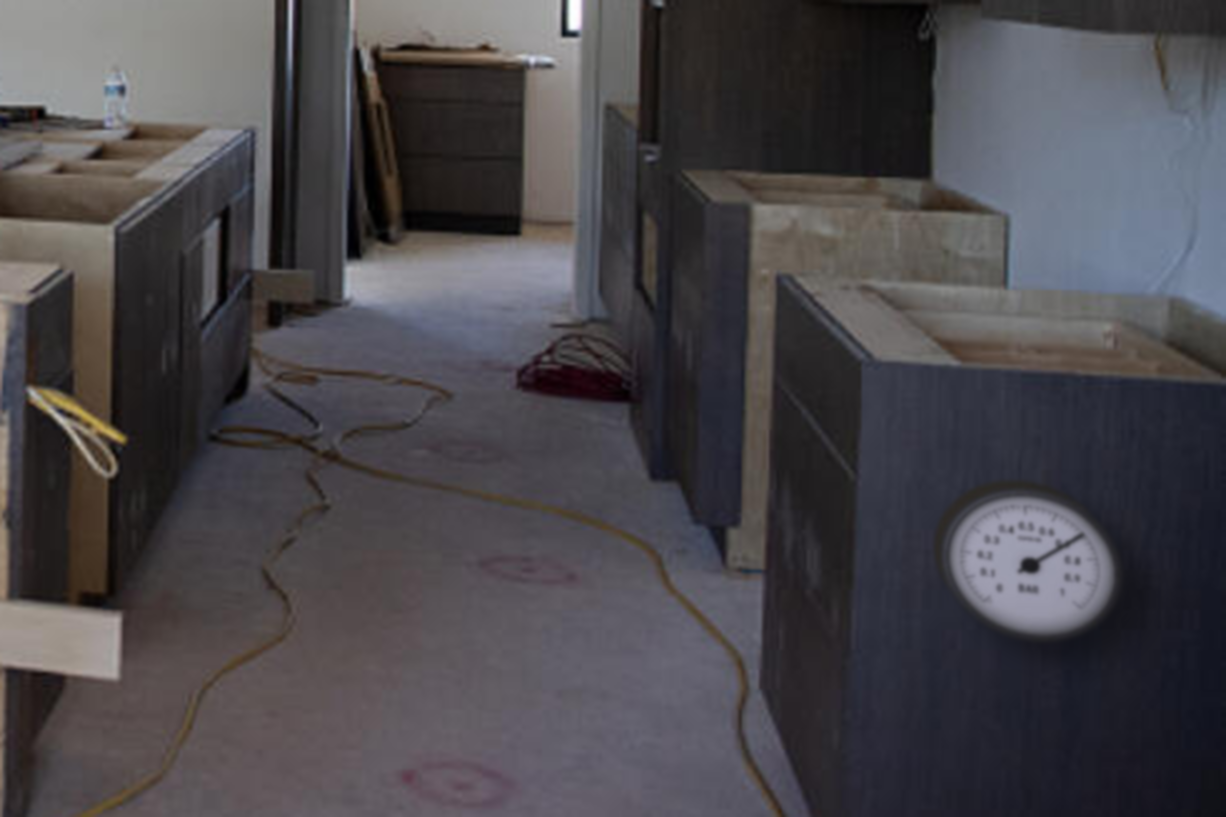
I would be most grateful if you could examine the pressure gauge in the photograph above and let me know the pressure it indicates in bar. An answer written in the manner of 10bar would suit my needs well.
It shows 0.7bar
